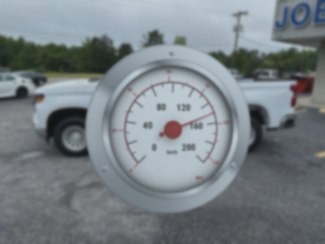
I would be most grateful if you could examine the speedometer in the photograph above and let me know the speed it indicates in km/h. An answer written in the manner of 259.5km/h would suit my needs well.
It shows 150km/h
